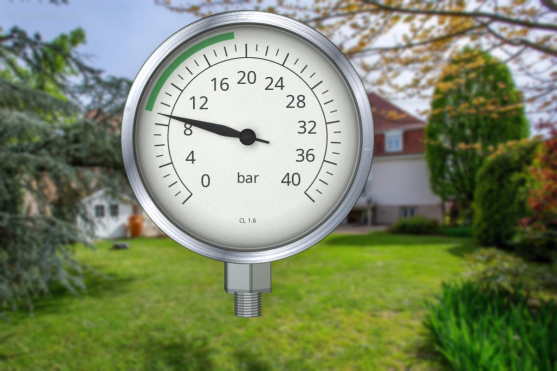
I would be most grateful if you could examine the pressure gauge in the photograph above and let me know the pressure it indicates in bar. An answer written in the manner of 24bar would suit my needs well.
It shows 9bar
